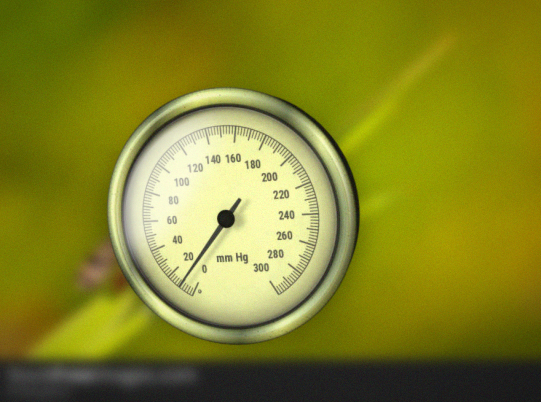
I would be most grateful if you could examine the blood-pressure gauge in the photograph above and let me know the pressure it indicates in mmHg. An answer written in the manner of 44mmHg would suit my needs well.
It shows 10mmHg
